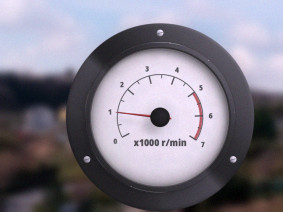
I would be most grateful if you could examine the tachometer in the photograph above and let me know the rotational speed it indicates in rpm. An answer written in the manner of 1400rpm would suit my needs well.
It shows 1000rpm
